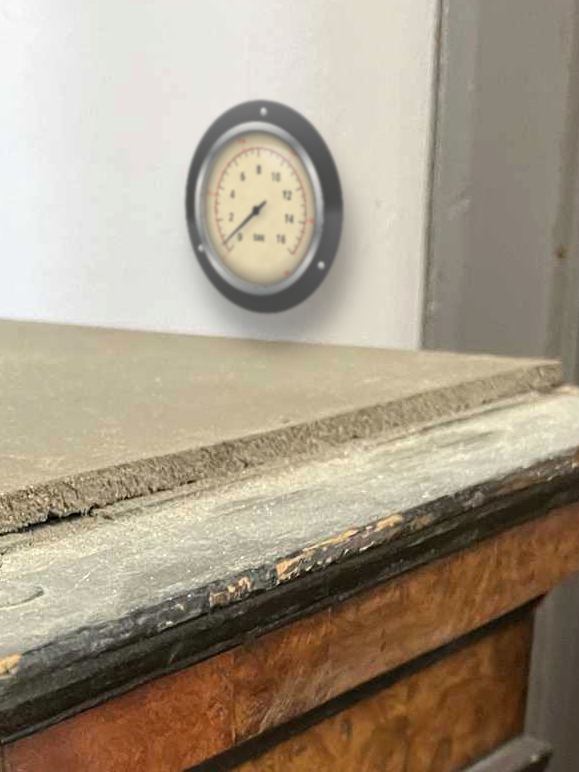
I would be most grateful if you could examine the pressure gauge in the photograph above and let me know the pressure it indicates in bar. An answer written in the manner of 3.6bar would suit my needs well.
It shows 0.5bar
